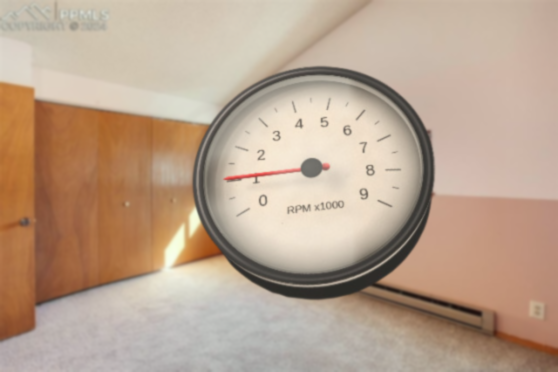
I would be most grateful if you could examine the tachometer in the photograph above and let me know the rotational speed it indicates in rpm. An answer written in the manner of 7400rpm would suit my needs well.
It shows 1000rpm
